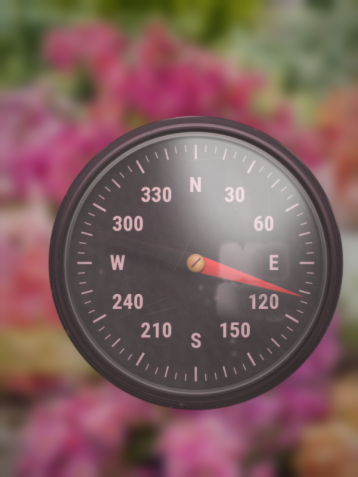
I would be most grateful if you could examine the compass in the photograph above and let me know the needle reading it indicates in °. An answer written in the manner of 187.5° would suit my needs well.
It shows 107.5°
